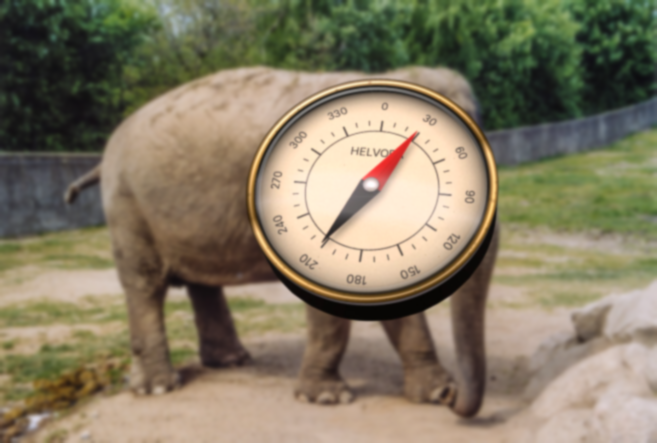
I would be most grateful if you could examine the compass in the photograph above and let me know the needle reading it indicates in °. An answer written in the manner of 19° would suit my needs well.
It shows 30°
